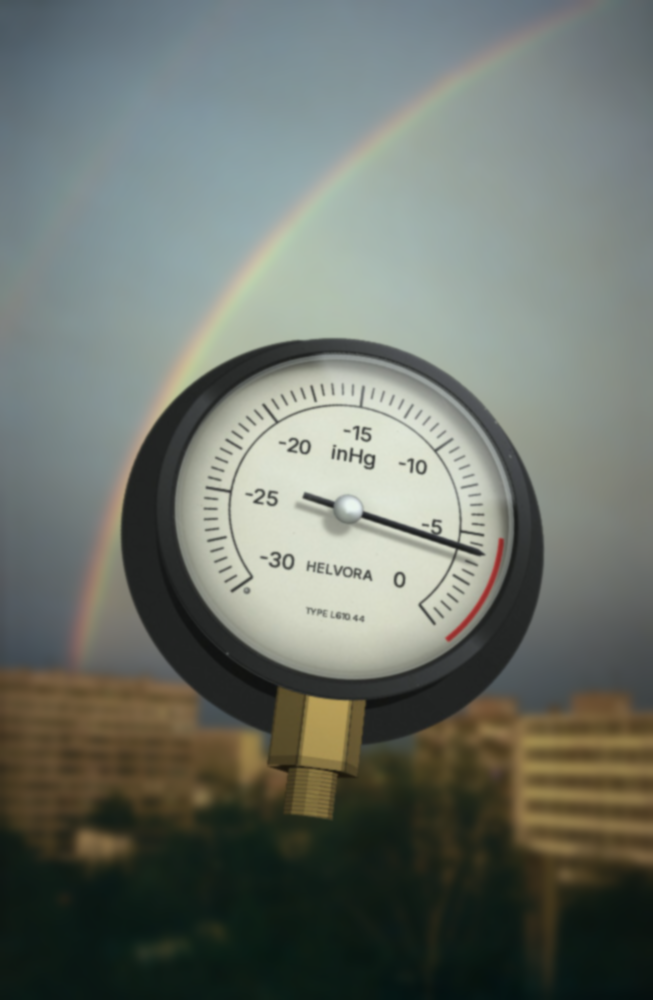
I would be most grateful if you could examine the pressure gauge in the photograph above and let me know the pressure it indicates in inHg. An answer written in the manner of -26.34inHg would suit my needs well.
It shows -4inHg
